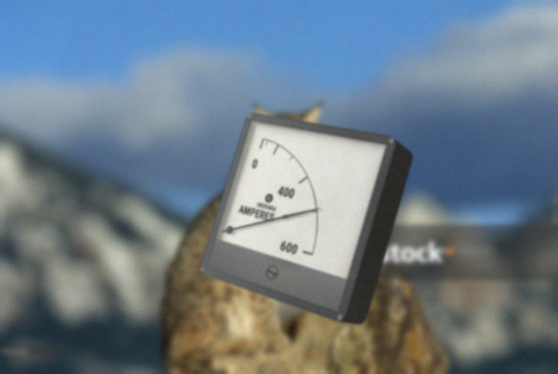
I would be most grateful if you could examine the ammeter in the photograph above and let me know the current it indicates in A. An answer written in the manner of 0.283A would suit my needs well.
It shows 500A
